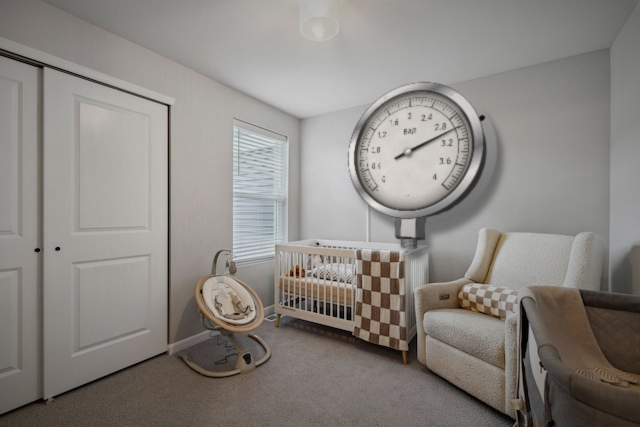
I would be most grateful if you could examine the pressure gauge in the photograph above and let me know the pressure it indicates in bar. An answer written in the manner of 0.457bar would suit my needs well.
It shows 3bar
